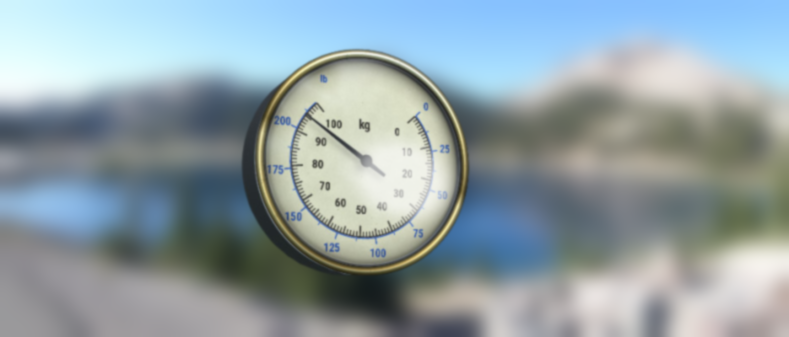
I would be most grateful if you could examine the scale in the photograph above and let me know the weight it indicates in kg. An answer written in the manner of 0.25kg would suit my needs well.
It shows 95kg
